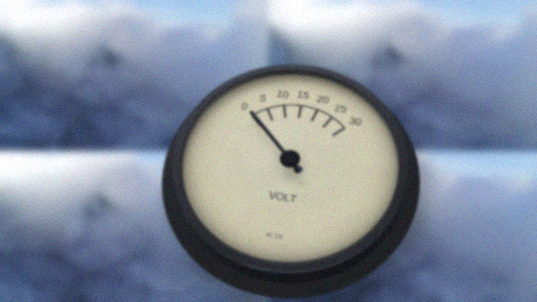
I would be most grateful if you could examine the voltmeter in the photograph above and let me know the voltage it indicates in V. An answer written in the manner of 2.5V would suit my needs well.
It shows 0V
